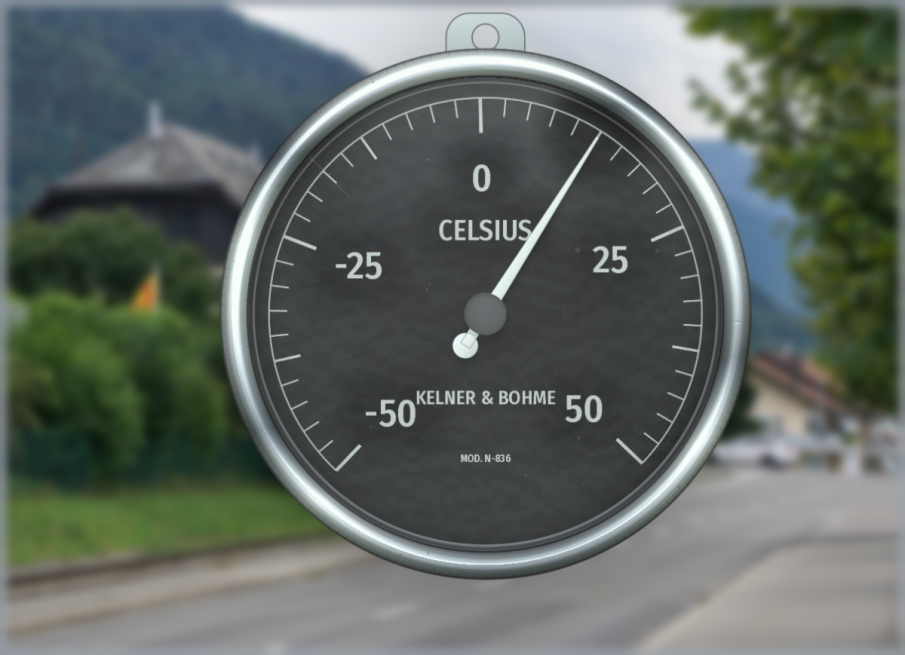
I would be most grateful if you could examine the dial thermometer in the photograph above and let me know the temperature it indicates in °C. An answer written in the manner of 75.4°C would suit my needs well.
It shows 12.5°C
